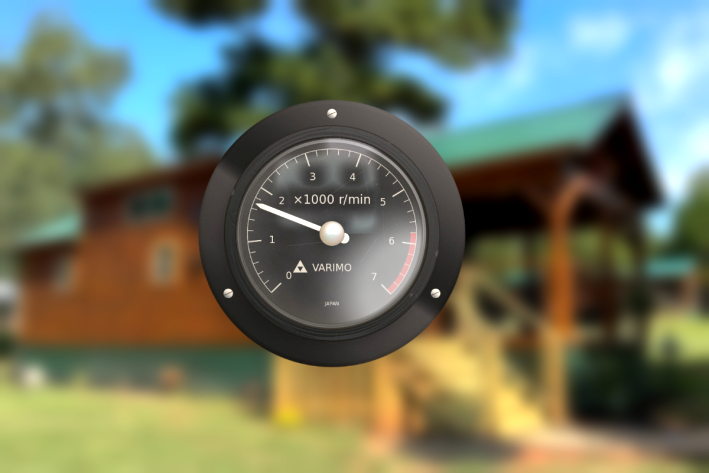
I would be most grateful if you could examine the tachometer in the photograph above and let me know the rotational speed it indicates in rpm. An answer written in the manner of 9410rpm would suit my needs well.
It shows 1700rpm
